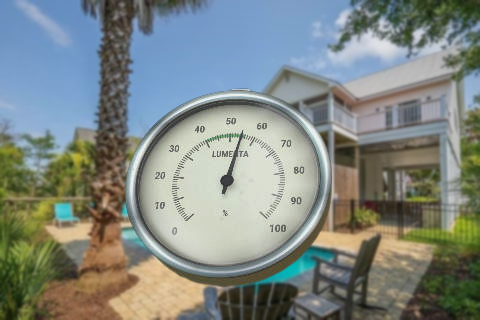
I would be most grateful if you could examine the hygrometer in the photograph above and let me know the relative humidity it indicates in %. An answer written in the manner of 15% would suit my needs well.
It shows 55%
